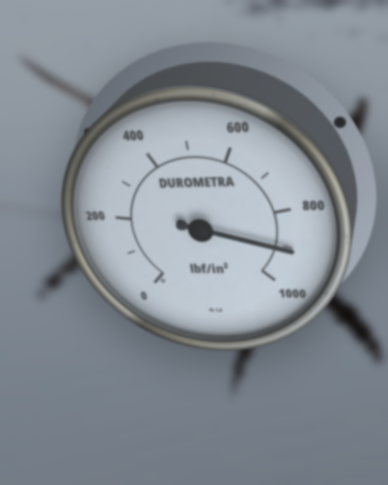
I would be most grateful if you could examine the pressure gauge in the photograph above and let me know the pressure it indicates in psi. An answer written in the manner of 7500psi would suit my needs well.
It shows 900psi
